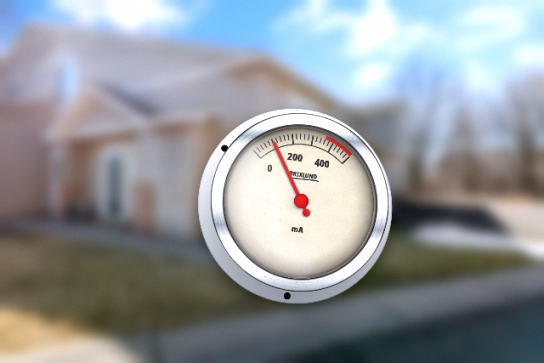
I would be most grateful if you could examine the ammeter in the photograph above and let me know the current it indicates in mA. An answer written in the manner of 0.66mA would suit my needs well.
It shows 100mA
